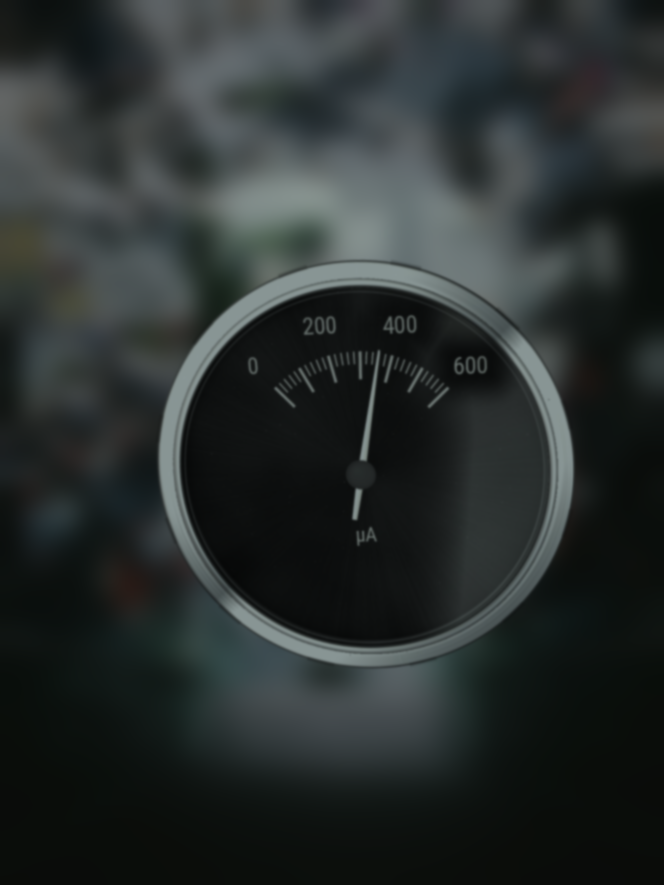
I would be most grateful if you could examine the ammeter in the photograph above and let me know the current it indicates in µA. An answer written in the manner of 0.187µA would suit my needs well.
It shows 360µA
